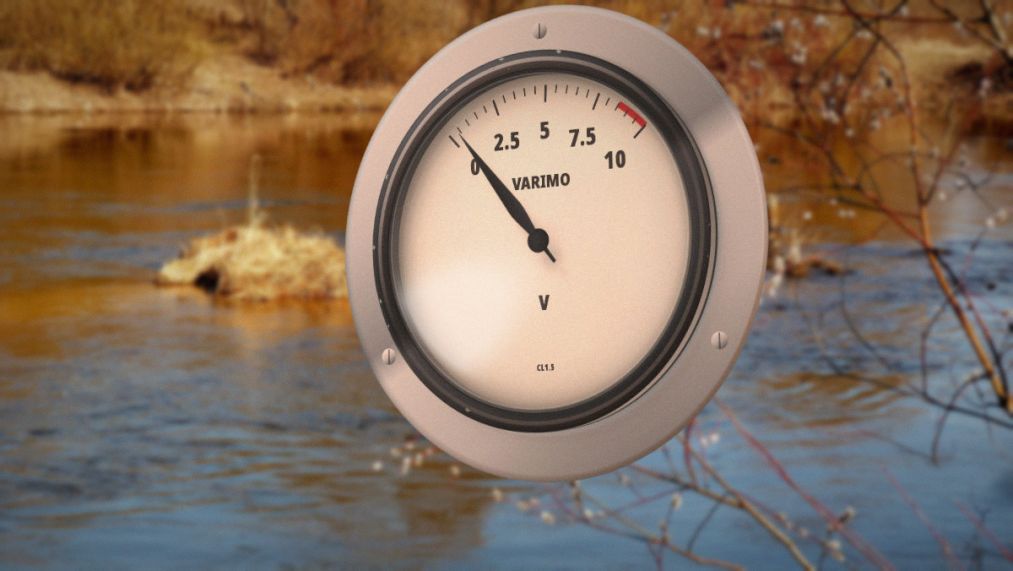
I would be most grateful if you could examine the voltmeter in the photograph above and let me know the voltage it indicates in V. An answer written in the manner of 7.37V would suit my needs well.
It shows 0.5V
